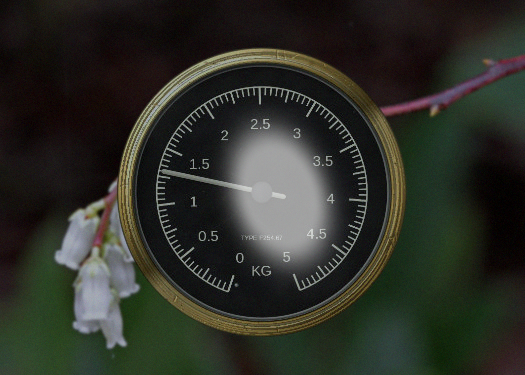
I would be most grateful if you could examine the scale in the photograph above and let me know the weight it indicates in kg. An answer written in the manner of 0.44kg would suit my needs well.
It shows 1.3kg
